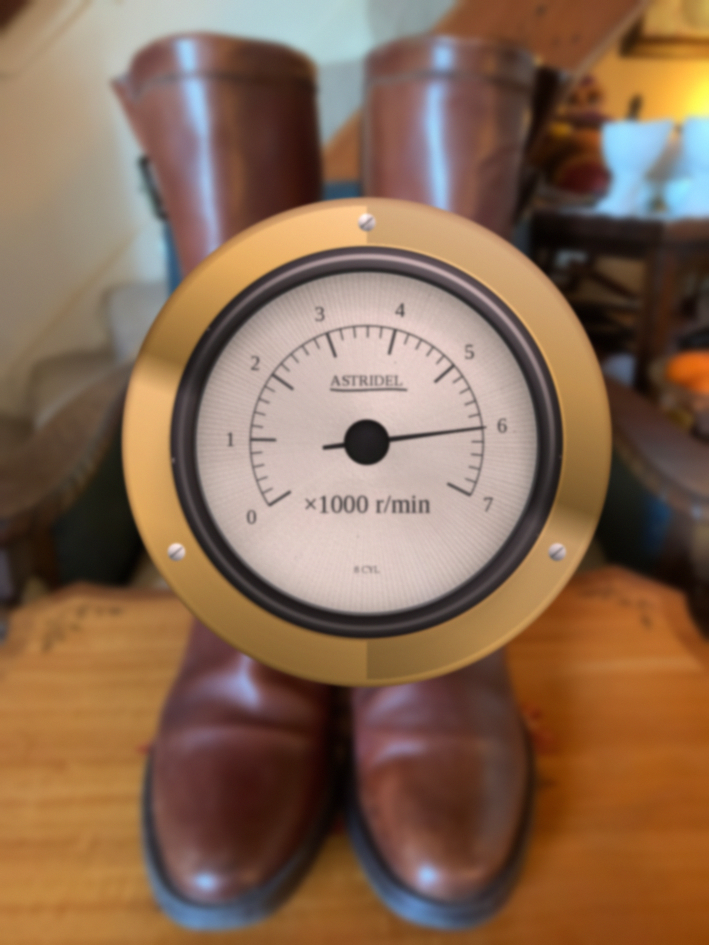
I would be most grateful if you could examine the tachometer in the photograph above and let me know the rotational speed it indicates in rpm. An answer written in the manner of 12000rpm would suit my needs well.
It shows 6000rpm
